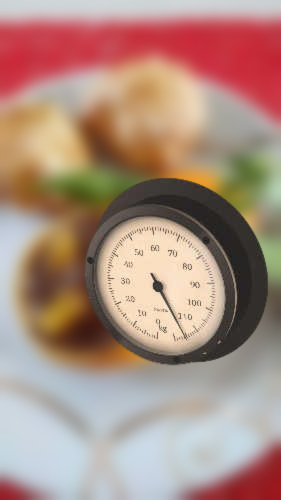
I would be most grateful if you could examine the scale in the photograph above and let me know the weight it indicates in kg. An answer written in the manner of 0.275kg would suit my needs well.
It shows 115kg
